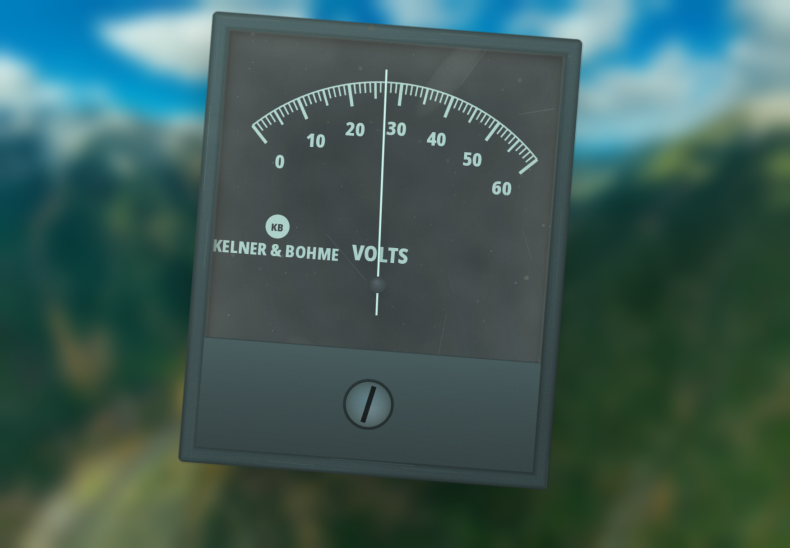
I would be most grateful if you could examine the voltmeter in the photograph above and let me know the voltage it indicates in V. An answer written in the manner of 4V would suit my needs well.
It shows 27V
